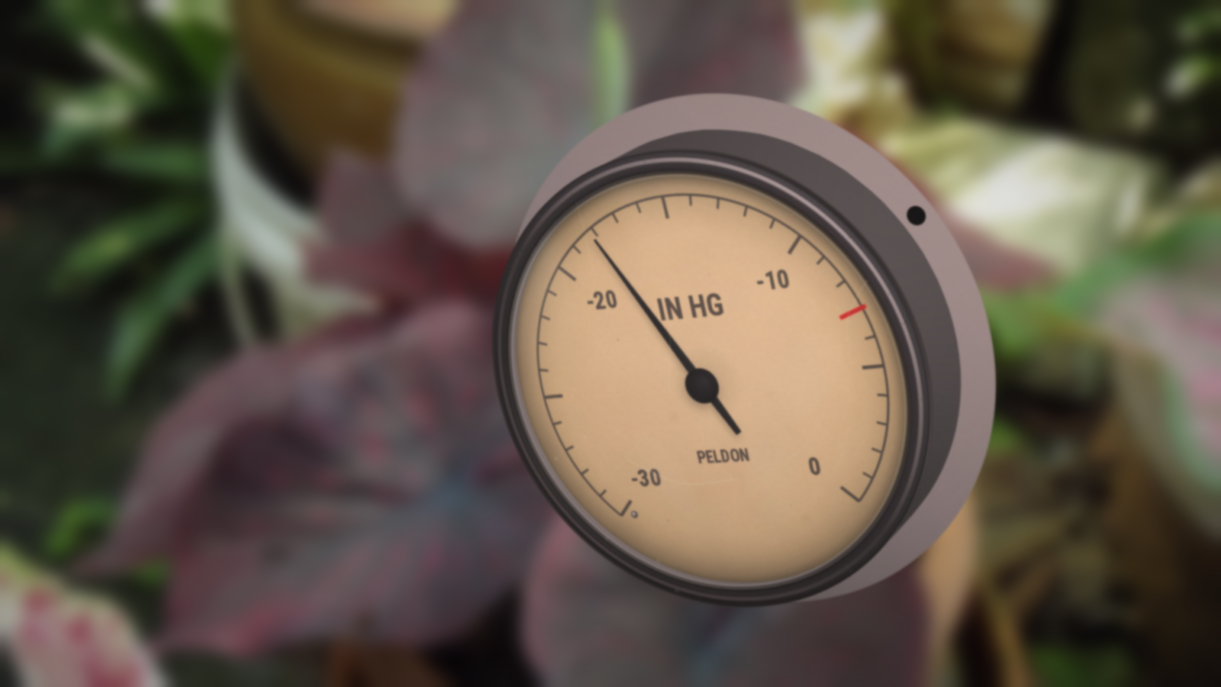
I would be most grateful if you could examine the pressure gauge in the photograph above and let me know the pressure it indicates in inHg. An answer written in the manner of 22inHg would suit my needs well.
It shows -18inHg
